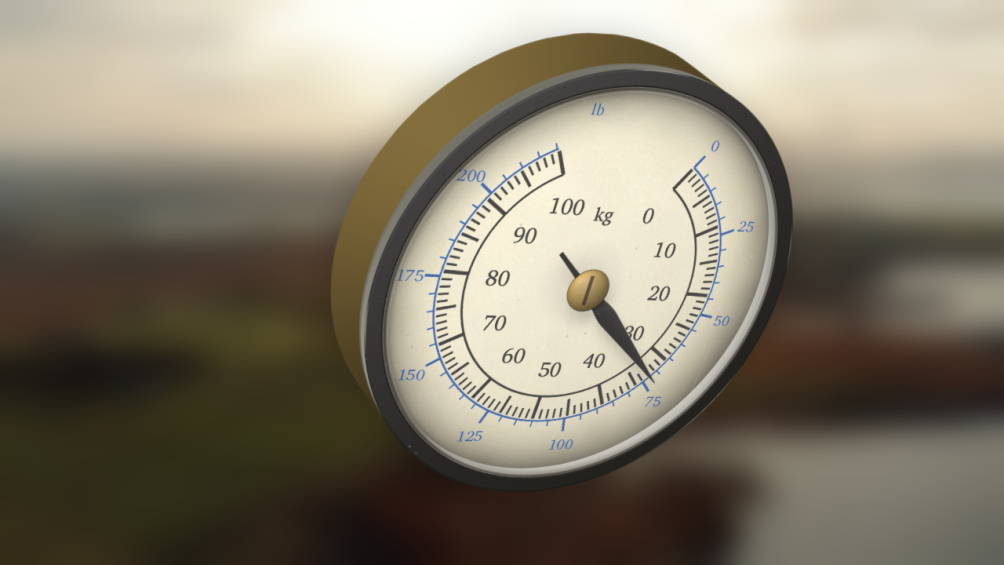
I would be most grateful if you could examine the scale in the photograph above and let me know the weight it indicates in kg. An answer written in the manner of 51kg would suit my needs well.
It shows 33kg
